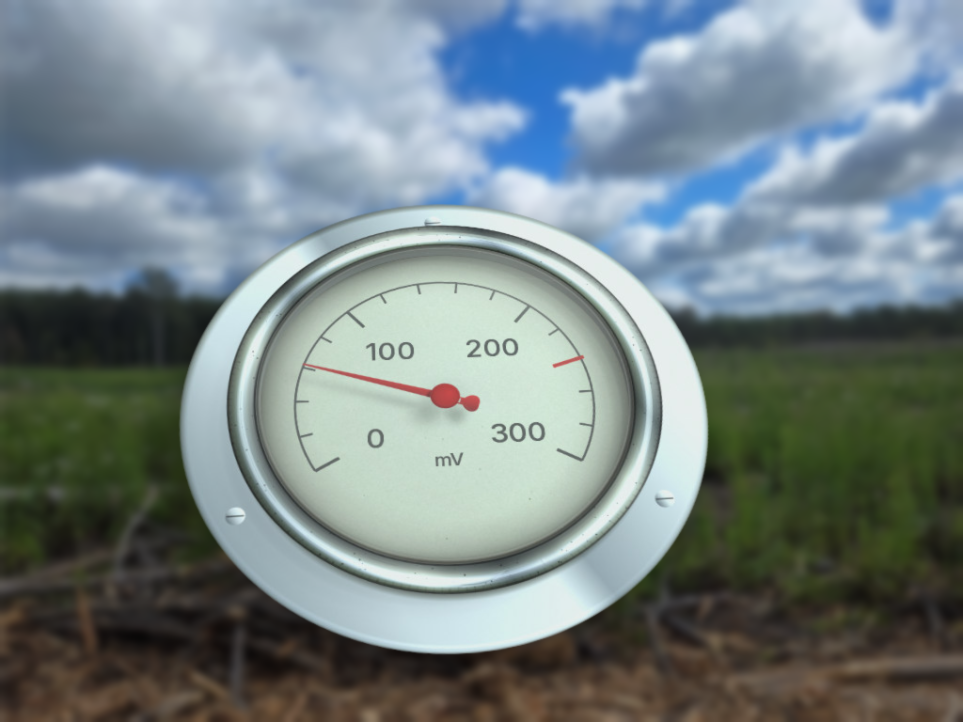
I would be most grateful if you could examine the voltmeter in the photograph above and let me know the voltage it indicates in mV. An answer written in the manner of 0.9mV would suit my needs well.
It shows 60mV
